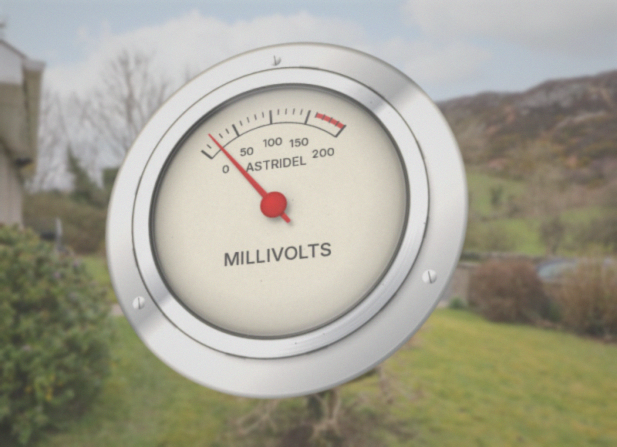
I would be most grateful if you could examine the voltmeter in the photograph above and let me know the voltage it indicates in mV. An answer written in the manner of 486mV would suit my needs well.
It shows 20mV
